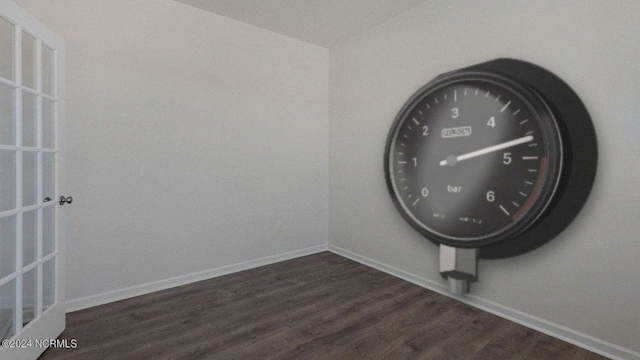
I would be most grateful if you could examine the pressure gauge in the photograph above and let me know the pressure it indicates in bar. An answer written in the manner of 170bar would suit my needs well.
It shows 4.7bar
